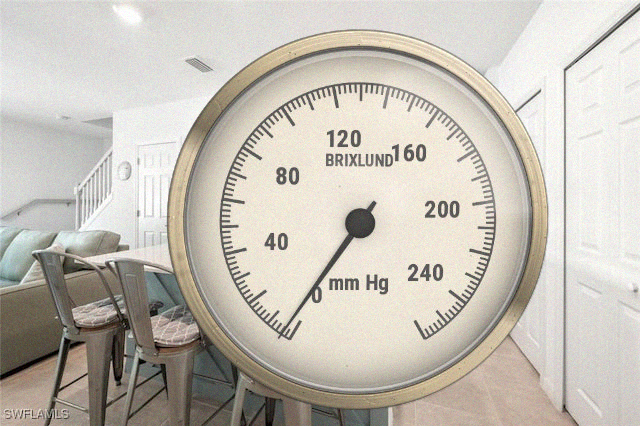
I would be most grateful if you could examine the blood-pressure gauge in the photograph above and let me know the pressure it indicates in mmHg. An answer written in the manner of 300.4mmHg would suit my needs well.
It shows 4mmHg
